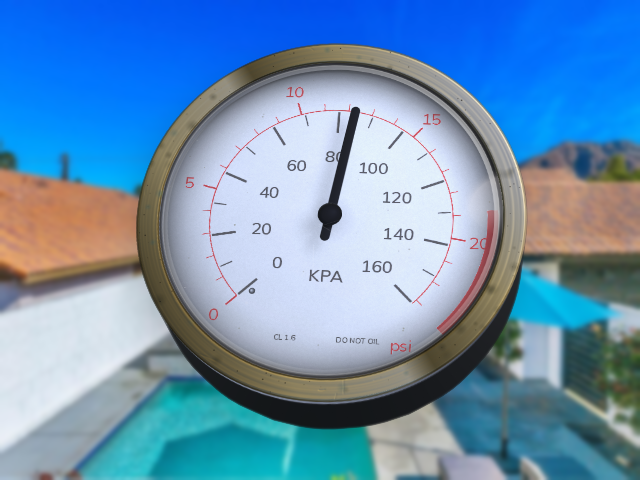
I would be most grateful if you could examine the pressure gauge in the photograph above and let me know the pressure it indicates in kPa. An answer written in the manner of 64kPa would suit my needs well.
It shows 85kPa
